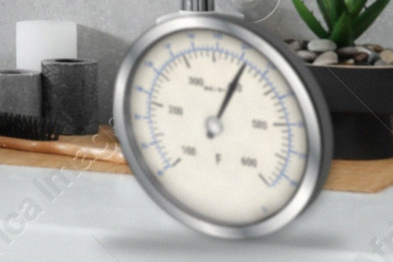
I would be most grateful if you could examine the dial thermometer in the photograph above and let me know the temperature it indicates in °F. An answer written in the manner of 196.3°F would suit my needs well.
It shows 400°F
